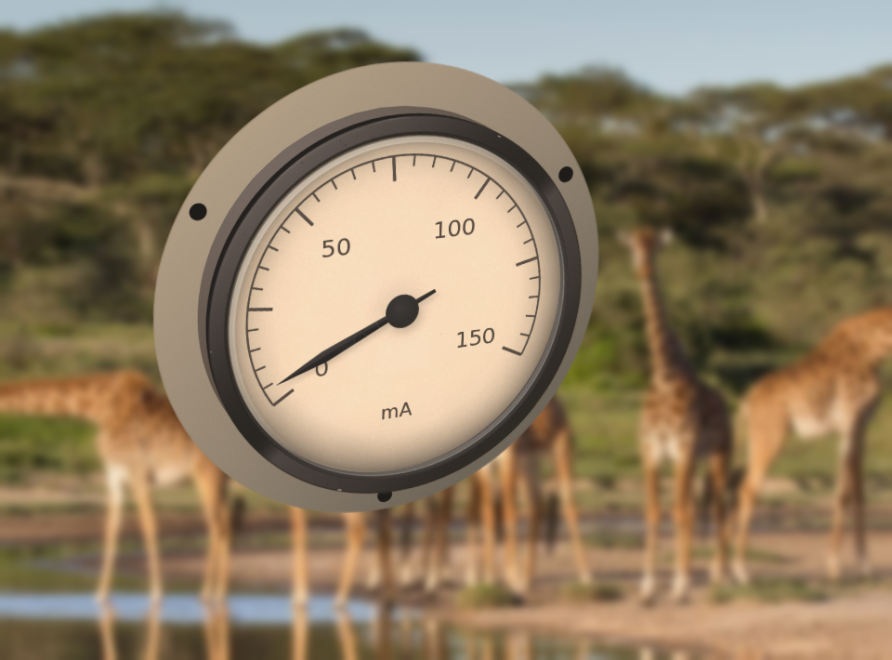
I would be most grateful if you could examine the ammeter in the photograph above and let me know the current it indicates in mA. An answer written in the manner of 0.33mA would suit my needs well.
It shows 5mA
